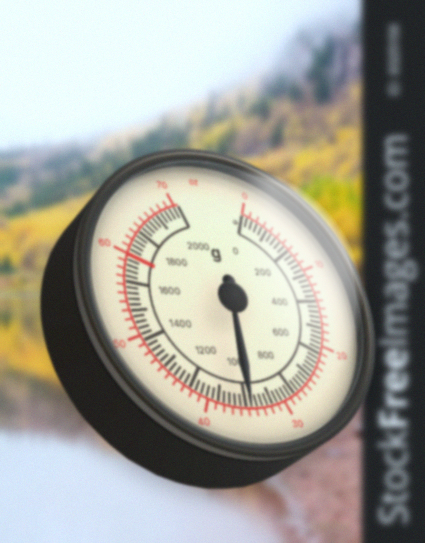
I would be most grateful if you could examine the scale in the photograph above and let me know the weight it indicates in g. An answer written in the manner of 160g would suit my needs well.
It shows 1000g
